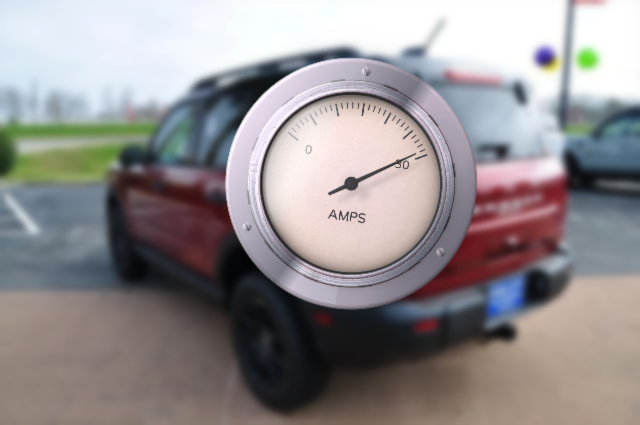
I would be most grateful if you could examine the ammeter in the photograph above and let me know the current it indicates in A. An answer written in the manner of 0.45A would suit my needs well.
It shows 29A
